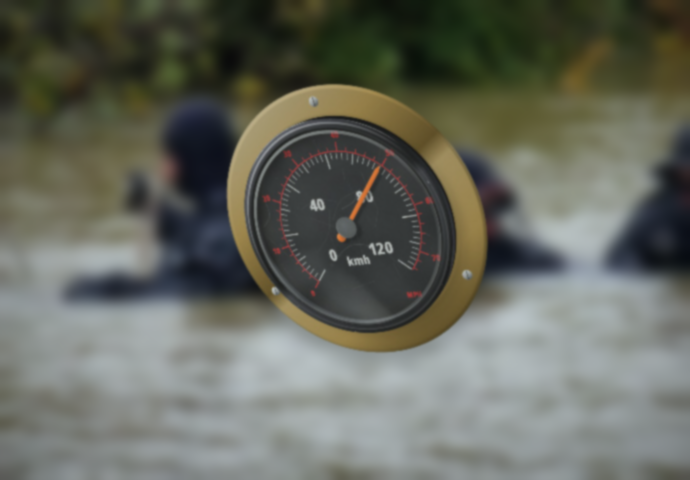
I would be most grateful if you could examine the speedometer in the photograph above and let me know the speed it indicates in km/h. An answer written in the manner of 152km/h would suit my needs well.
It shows 80km/h
